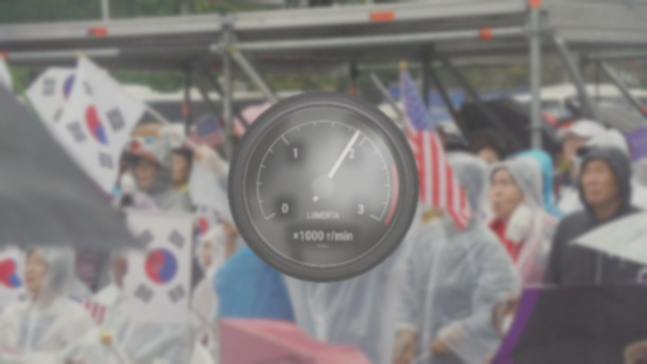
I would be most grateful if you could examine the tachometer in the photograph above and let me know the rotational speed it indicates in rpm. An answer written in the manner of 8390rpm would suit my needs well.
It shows 1900rpm
